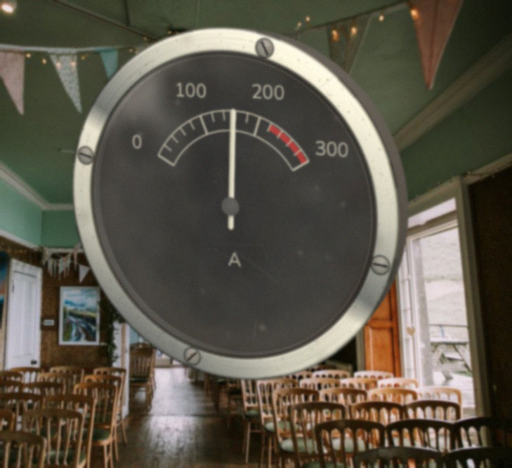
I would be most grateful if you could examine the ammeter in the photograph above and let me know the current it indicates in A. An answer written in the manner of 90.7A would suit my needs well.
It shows 160A
